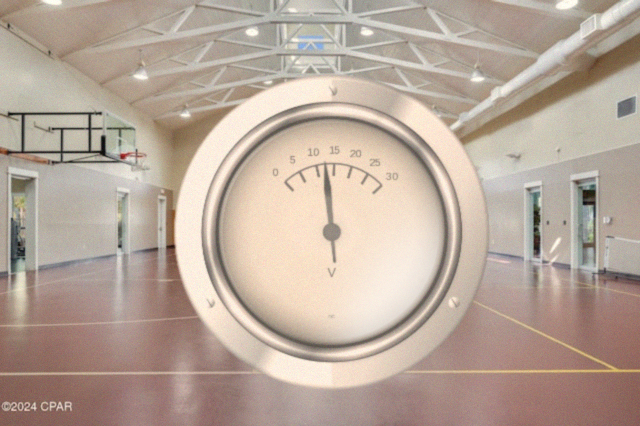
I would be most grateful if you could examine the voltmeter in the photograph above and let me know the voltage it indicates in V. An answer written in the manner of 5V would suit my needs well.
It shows 12.5V
